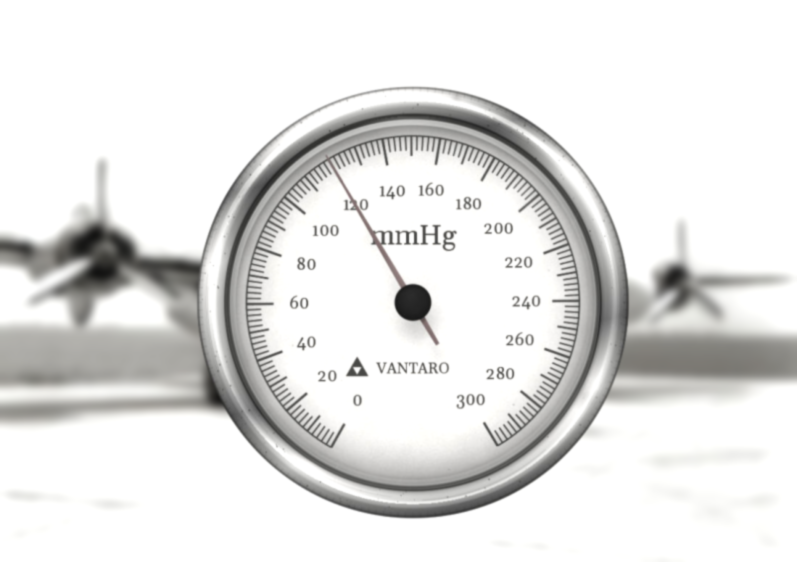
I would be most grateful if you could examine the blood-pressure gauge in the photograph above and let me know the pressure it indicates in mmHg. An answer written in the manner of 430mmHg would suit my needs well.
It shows 120mmHg
